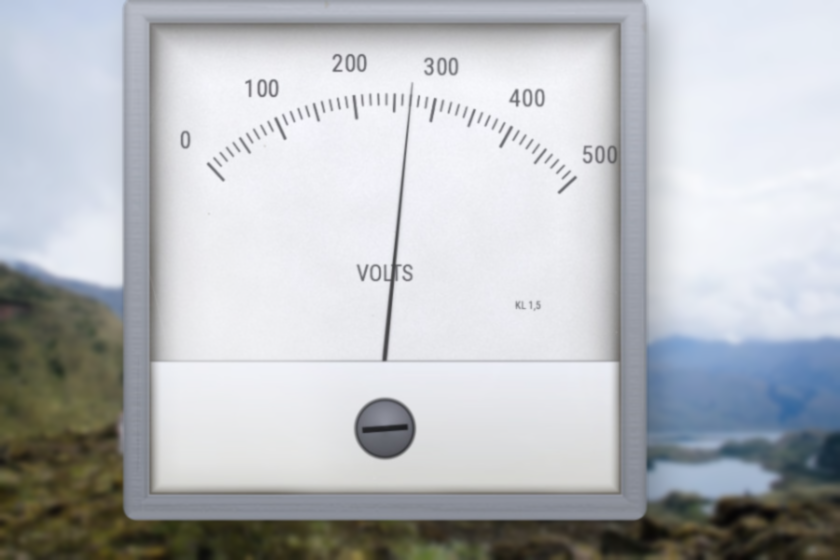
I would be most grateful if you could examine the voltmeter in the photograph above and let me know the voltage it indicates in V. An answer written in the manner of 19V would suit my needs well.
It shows 270V
